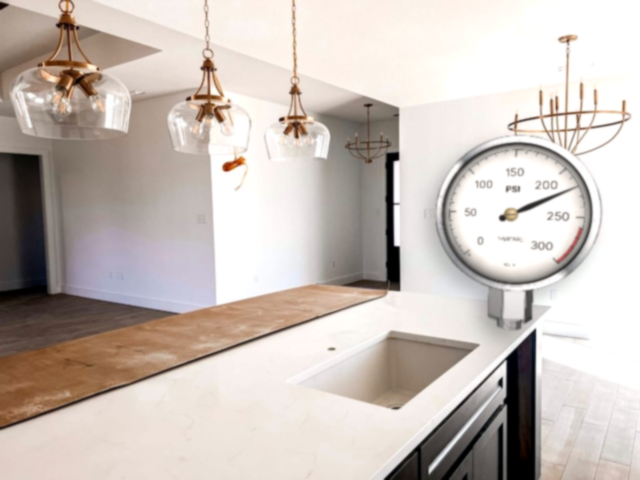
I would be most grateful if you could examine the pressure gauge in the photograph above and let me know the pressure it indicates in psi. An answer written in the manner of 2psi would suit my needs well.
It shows 220psi
